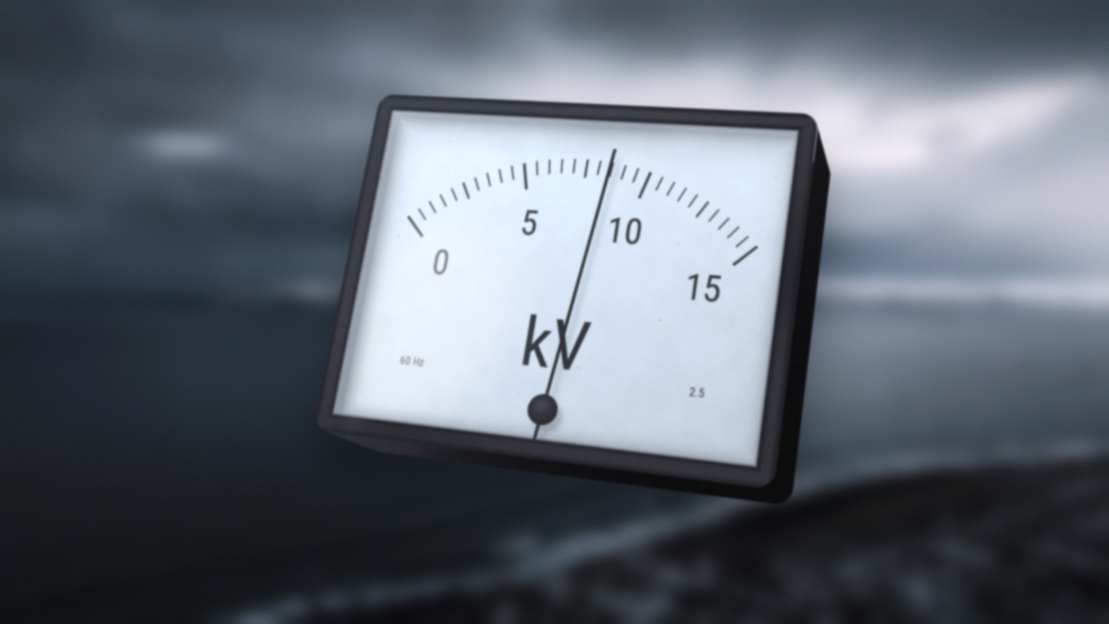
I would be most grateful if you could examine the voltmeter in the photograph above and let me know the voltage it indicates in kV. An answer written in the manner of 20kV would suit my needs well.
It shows 8.5kV
